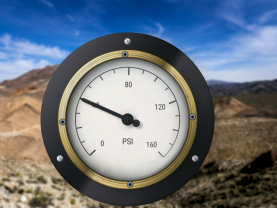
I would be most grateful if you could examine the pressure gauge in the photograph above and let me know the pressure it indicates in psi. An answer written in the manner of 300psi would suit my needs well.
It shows 40psi
